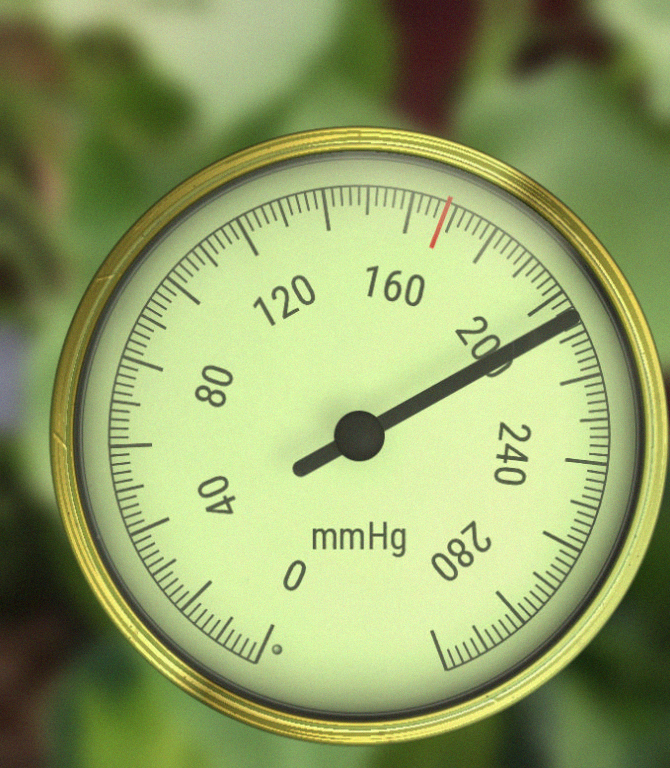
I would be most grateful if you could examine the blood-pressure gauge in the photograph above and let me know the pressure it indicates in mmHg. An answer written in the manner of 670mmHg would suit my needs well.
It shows 206mmHg
